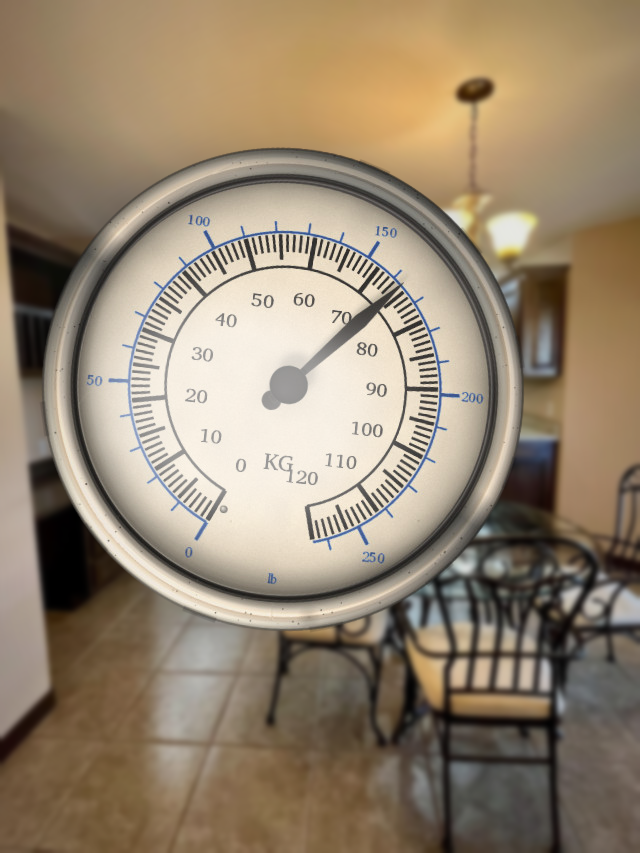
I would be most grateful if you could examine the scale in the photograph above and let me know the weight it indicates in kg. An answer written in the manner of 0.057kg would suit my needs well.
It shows 74kg
